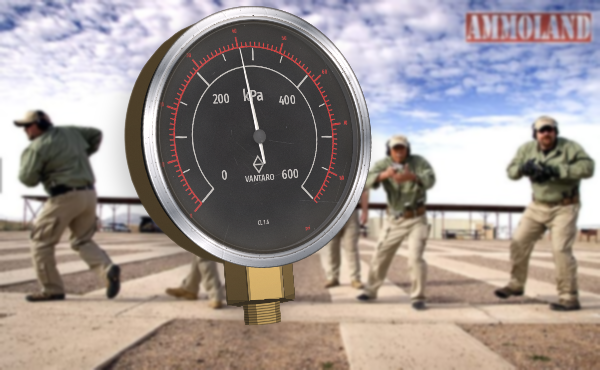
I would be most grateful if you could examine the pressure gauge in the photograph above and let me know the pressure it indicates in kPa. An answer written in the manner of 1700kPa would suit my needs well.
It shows 275kPa
